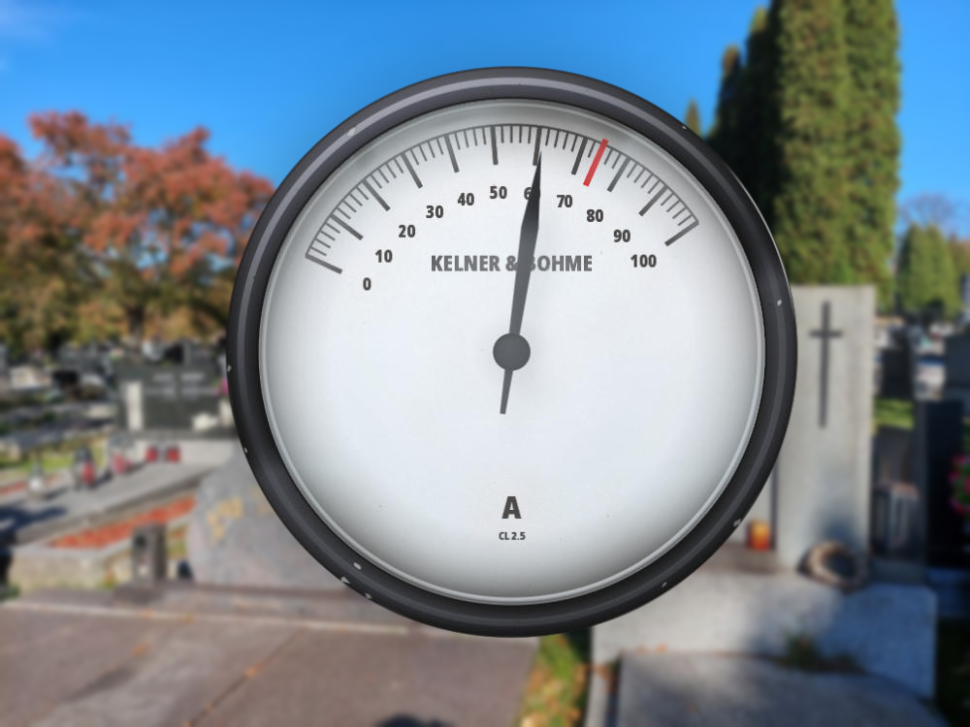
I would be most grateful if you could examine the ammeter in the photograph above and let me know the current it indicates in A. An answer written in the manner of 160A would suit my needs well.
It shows 61A
